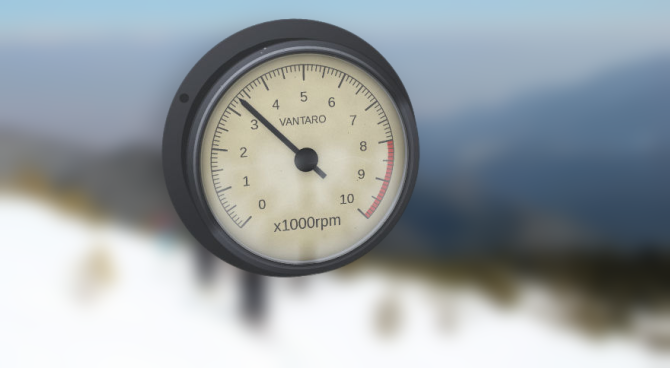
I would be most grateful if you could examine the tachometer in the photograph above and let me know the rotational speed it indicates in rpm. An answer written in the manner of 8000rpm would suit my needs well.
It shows 3300rpm
